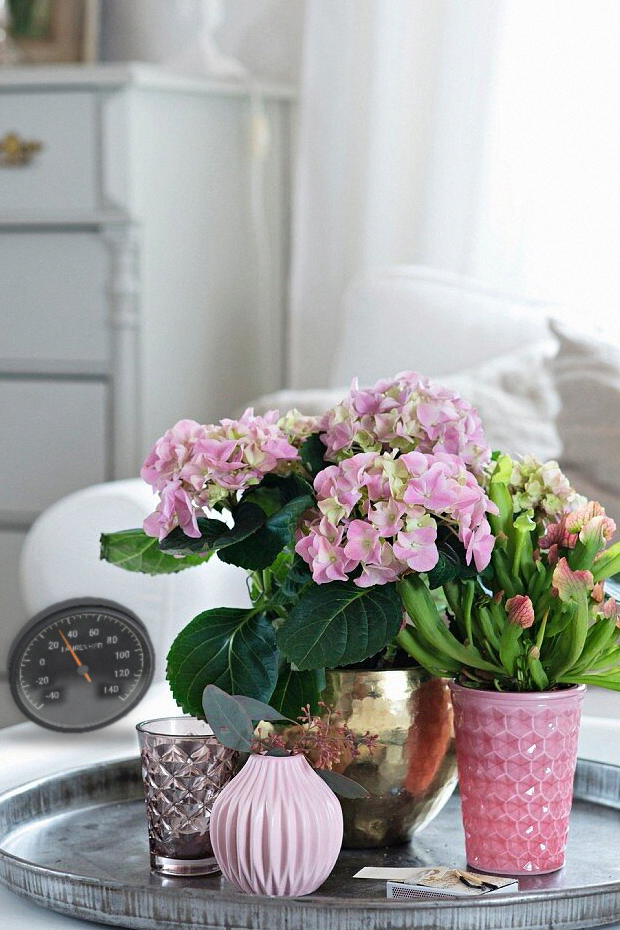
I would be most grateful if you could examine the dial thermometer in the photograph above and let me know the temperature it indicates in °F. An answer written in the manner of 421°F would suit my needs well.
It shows 32°F
